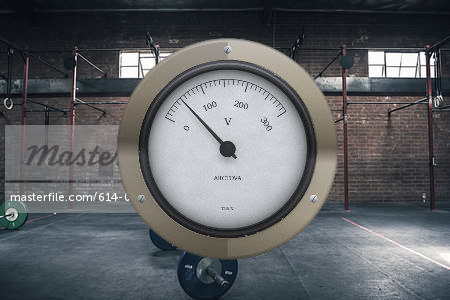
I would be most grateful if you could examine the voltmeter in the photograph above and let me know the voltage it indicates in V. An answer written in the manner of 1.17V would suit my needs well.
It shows 50V
